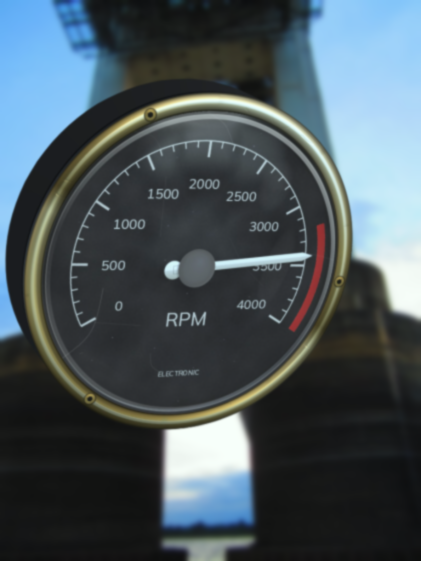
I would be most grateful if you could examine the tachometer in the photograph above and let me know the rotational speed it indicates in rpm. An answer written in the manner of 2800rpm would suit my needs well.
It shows 3400rpm
